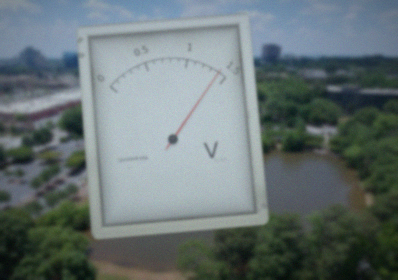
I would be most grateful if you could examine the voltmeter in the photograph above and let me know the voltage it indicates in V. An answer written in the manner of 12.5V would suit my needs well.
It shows 1.4V
